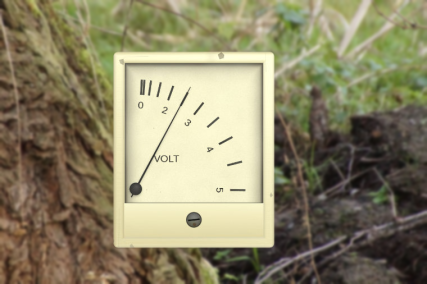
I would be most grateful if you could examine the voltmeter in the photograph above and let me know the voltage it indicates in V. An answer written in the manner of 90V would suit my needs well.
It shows 2.5V
